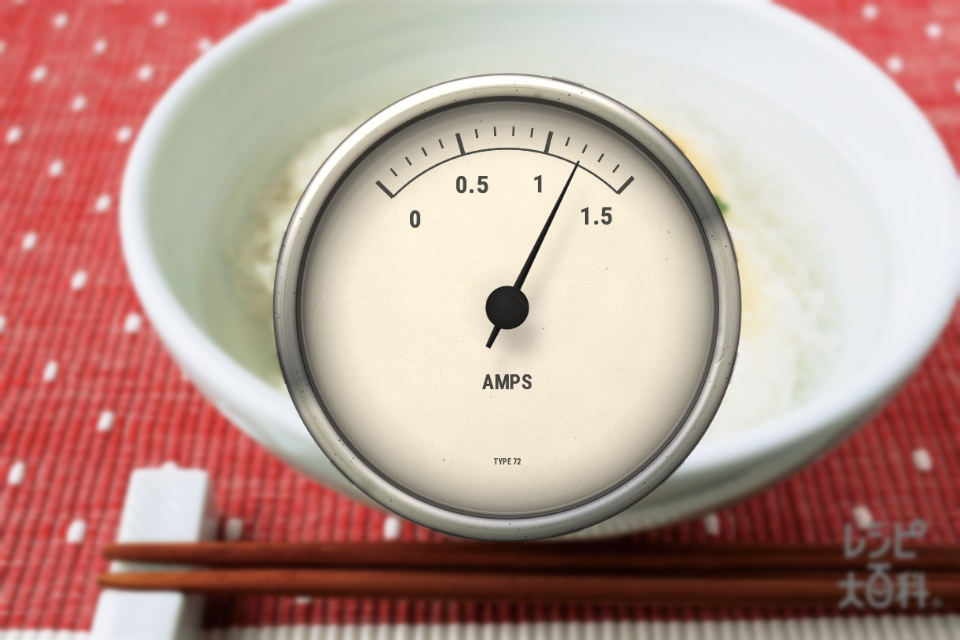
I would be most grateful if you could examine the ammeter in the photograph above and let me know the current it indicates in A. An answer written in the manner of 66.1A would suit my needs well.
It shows 1.2A
